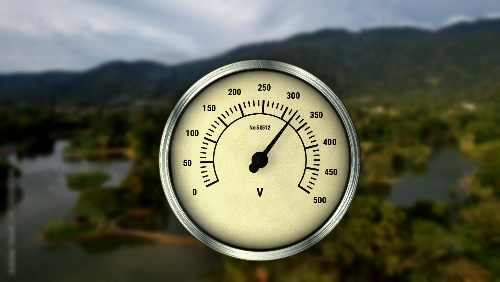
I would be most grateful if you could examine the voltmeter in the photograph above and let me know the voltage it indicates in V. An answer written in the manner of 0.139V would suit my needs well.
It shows 320V
